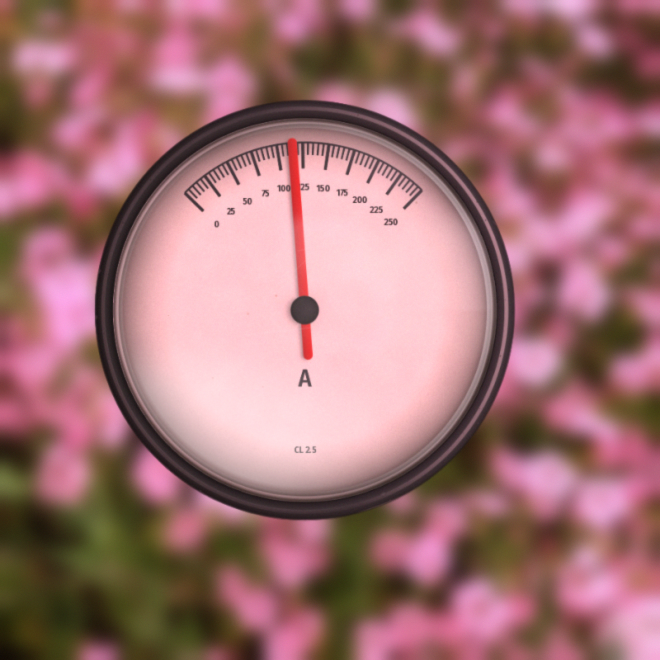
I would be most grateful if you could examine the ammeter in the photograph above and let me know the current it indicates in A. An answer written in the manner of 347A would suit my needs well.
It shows 115A
